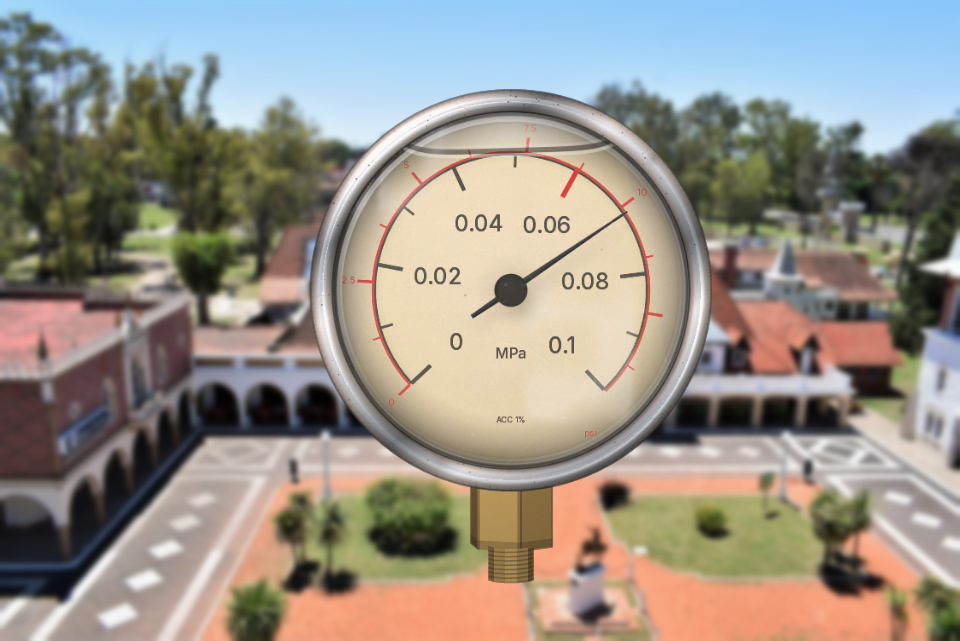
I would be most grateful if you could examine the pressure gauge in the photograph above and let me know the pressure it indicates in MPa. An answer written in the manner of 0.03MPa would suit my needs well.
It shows 0.07MPa
